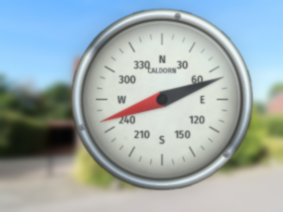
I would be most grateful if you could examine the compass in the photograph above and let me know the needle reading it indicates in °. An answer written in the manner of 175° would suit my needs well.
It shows 250°
